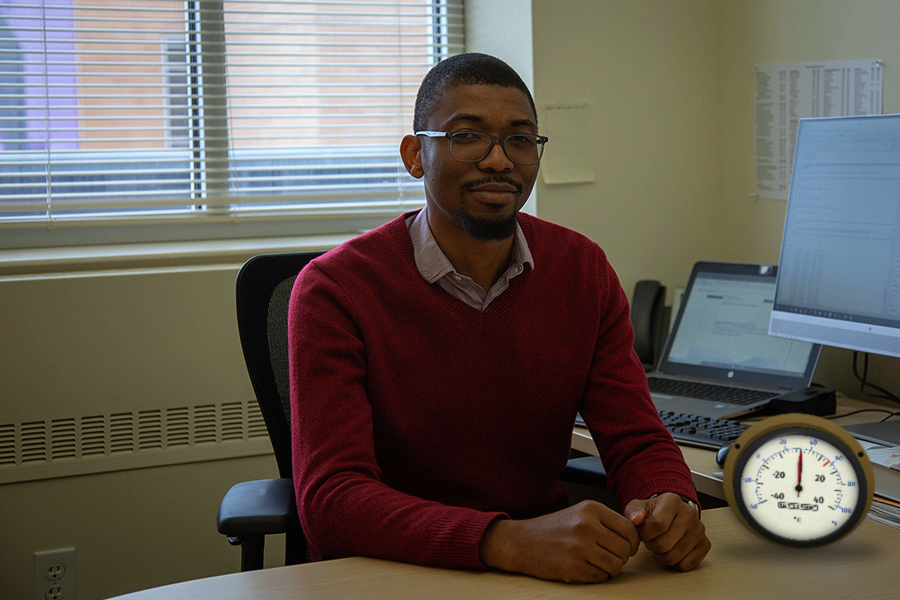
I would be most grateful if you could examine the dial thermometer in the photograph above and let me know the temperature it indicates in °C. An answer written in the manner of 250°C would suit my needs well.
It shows 0°C
